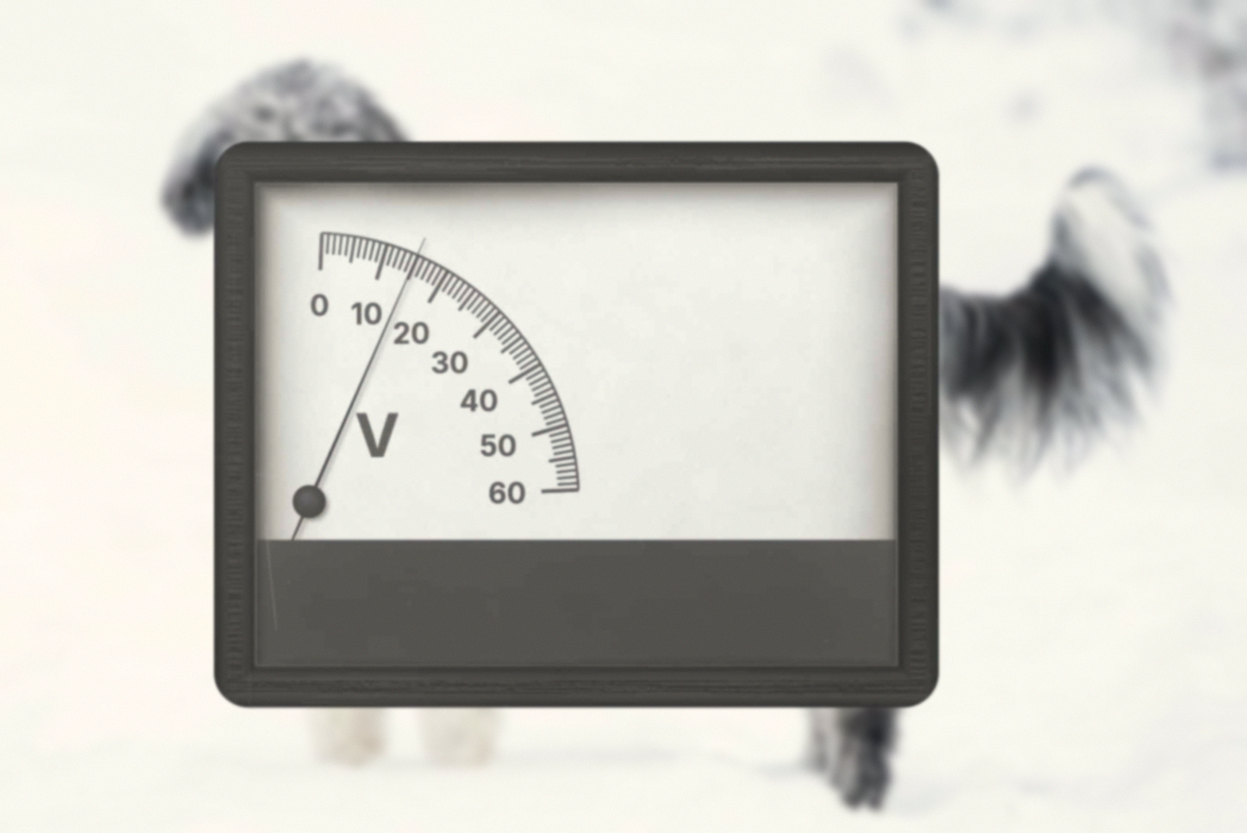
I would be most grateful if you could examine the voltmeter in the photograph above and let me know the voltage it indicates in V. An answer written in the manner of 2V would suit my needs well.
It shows 15V
